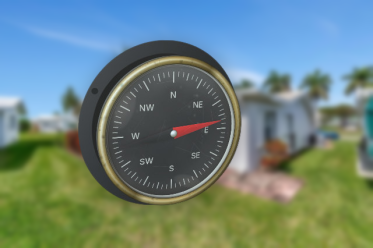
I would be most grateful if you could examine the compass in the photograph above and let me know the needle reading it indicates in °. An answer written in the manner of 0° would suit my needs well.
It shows 80°
